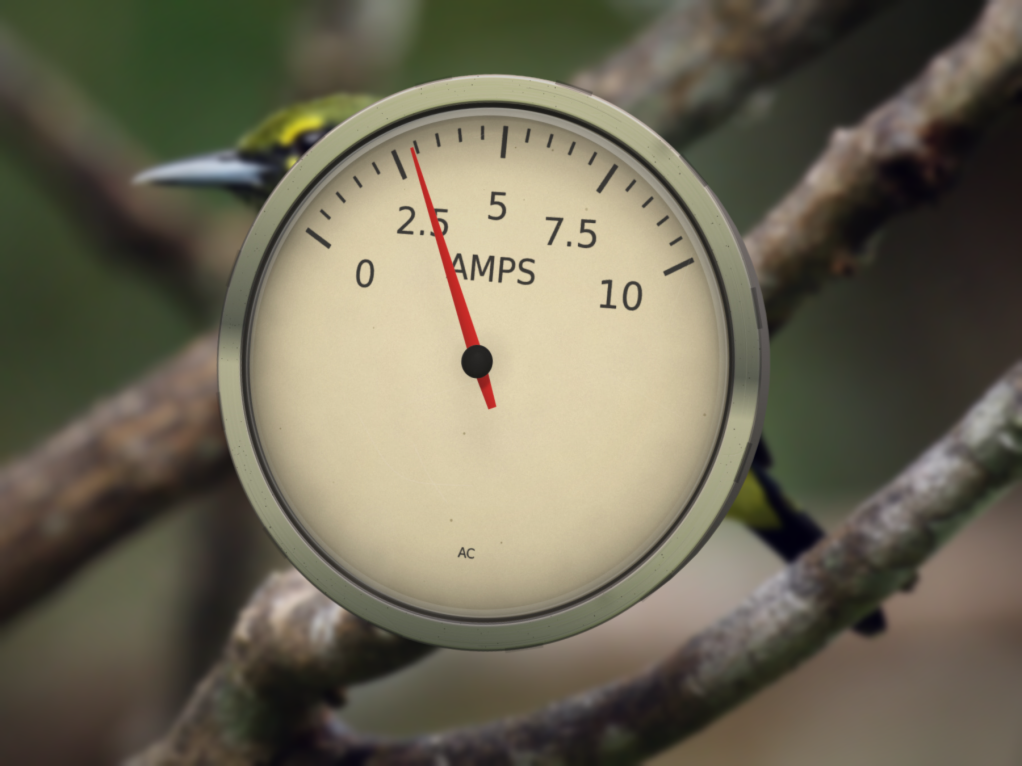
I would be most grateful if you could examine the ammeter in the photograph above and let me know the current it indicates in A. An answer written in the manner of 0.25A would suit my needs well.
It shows 3A
